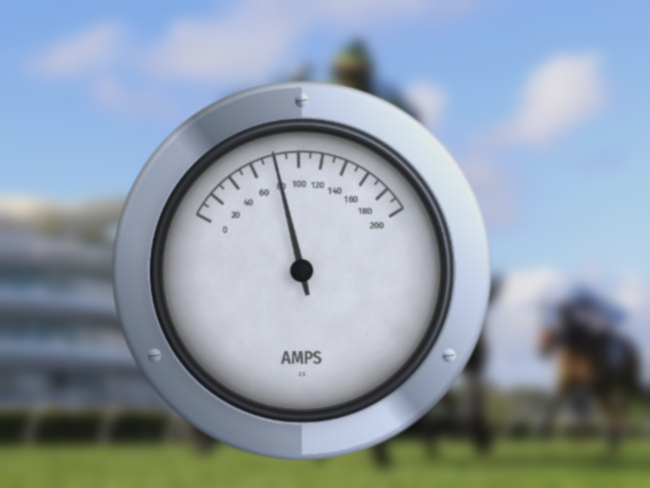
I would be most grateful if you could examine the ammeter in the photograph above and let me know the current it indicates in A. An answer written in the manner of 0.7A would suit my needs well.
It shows 80A
